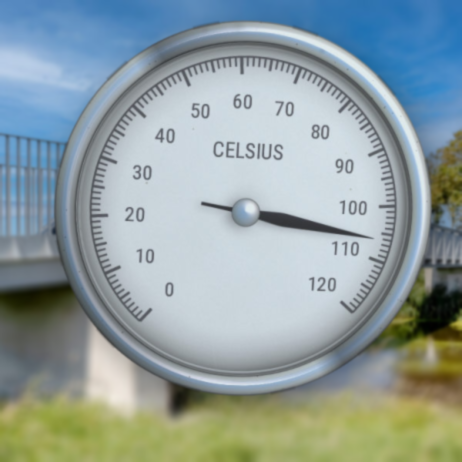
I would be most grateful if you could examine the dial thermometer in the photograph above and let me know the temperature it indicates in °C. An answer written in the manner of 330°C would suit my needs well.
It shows 106°C
